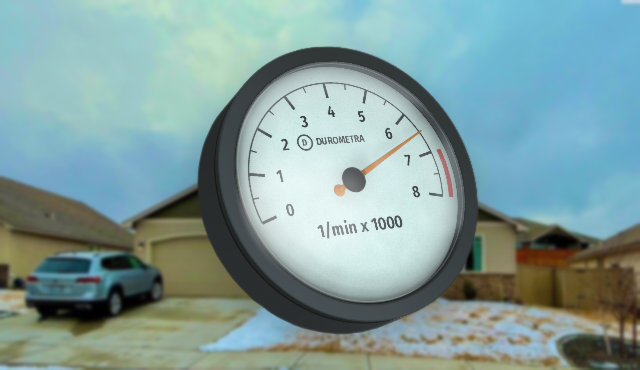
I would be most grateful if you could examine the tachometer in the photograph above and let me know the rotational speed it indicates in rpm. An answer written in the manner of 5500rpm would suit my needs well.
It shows 6500rpm
